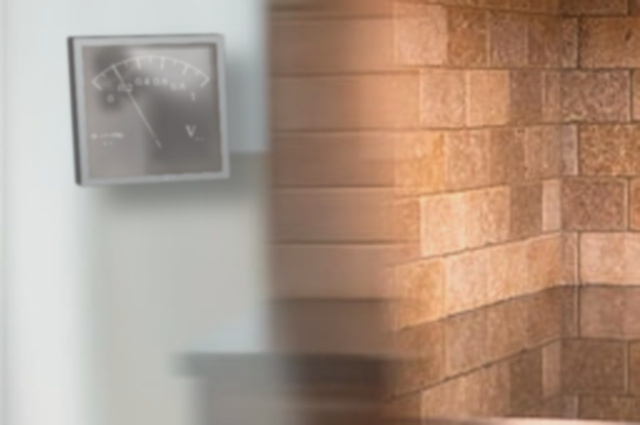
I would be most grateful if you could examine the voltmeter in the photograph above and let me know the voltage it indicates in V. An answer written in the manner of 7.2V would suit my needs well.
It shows 0.2V
